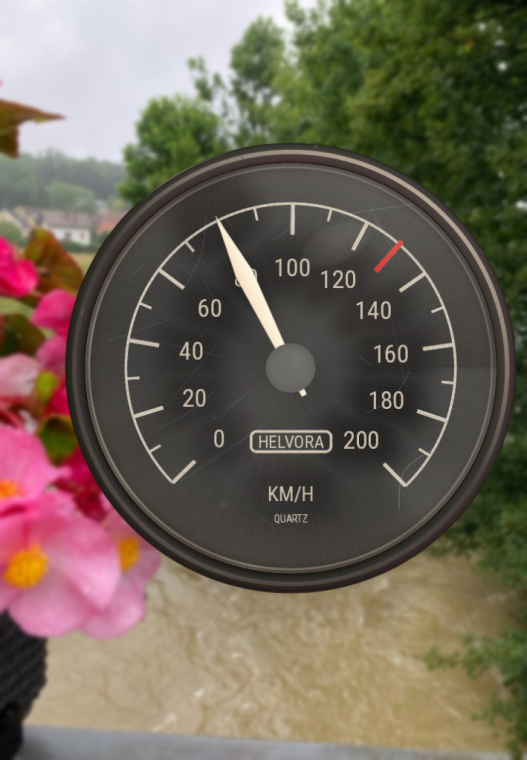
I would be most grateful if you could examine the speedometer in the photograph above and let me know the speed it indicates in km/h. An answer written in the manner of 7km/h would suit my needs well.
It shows 80km/h
